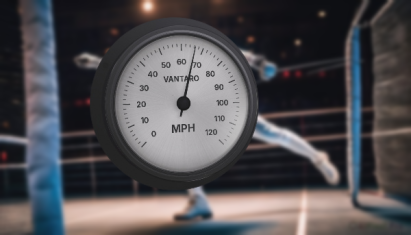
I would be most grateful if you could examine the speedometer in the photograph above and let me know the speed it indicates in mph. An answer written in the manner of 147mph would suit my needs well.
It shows 66mph
